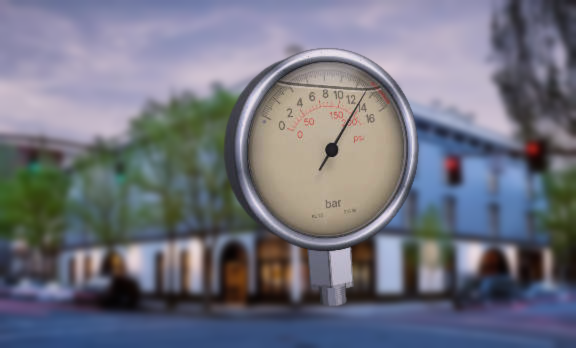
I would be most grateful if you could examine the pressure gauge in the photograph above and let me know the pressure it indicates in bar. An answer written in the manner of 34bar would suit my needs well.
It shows 13bar
